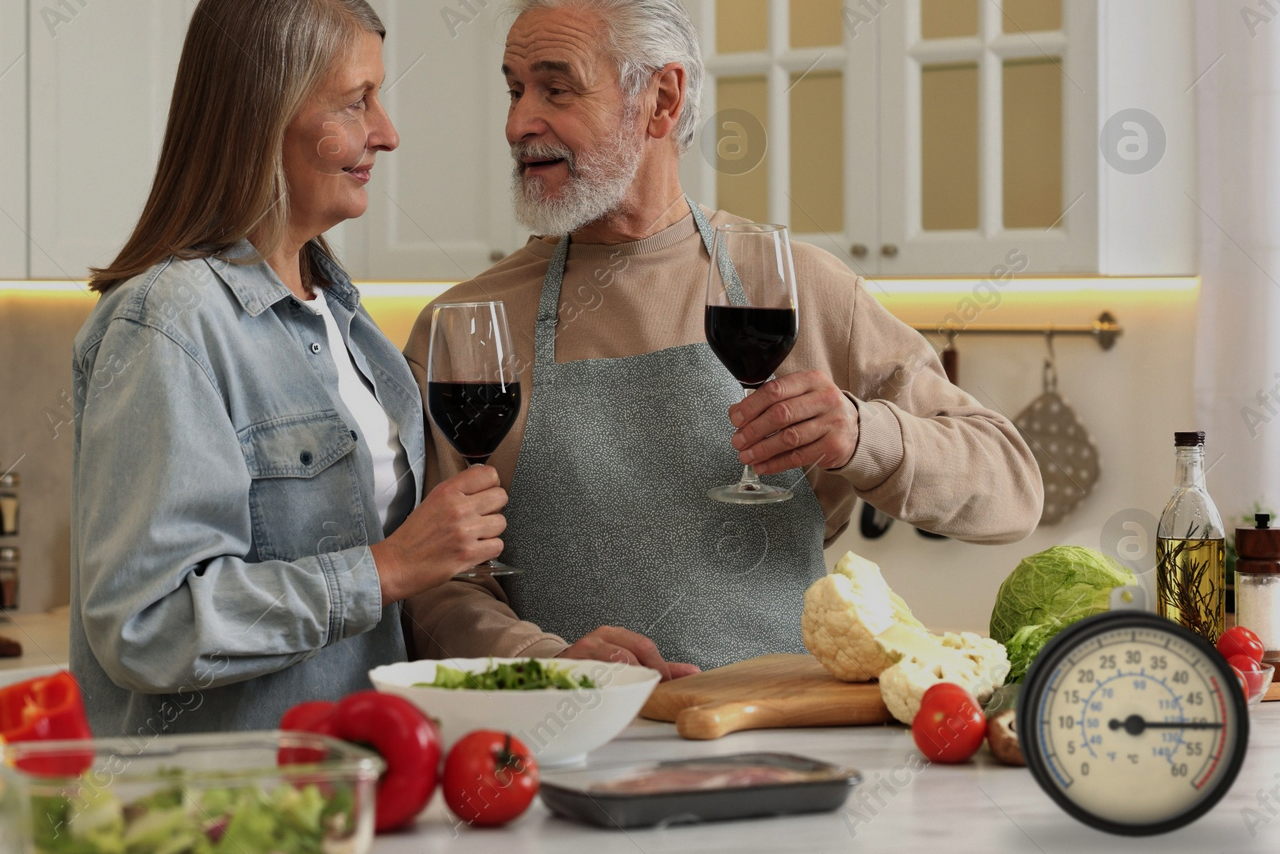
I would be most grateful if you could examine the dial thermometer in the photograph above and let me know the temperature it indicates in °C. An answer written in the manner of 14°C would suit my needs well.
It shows 50°C
